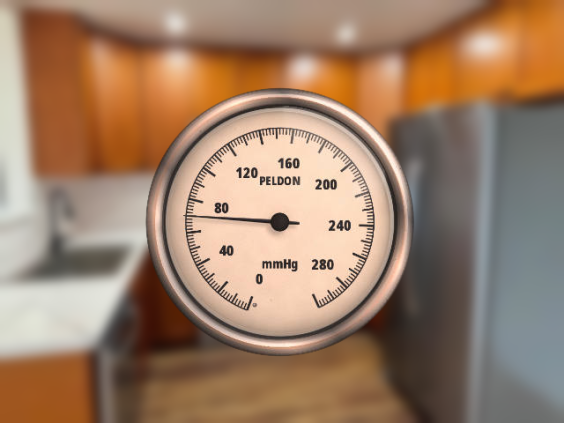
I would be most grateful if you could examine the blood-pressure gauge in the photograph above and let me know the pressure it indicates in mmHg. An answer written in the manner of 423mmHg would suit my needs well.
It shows 70mmHg
